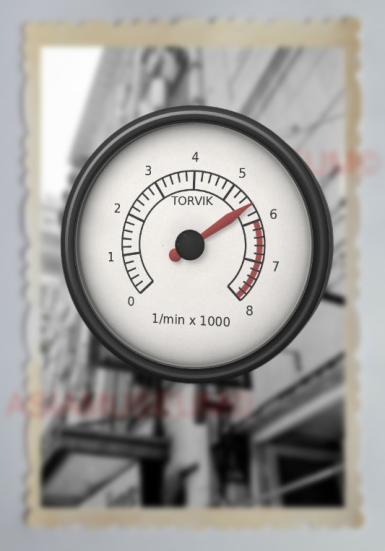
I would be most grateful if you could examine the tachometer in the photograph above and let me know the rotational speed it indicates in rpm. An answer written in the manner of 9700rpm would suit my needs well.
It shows 5600rpm
